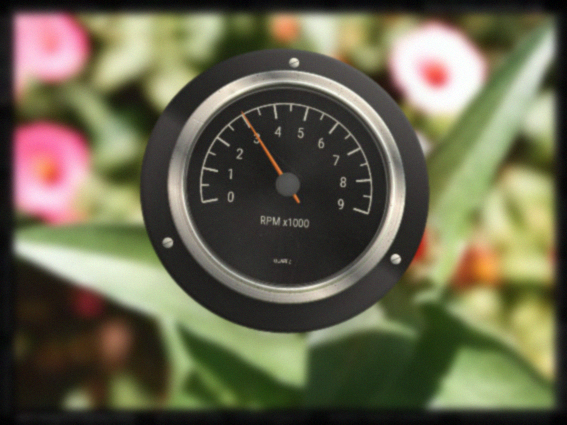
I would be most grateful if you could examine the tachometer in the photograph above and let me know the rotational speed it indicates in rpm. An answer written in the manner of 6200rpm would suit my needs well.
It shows 3000rpm
